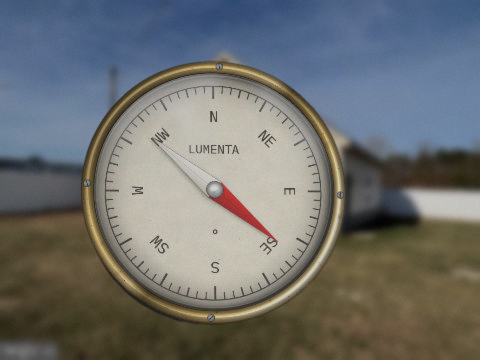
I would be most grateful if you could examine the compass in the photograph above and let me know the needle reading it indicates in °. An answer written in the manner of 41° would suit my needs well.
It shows 130°
